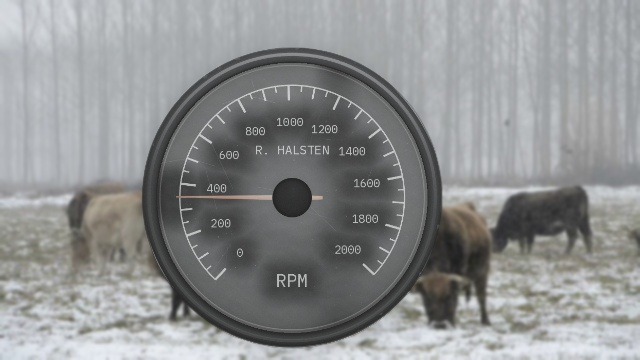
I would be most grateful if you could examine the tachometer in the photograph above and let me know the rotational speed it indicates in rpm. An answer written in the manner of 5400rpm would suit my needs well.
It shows 350rpm
